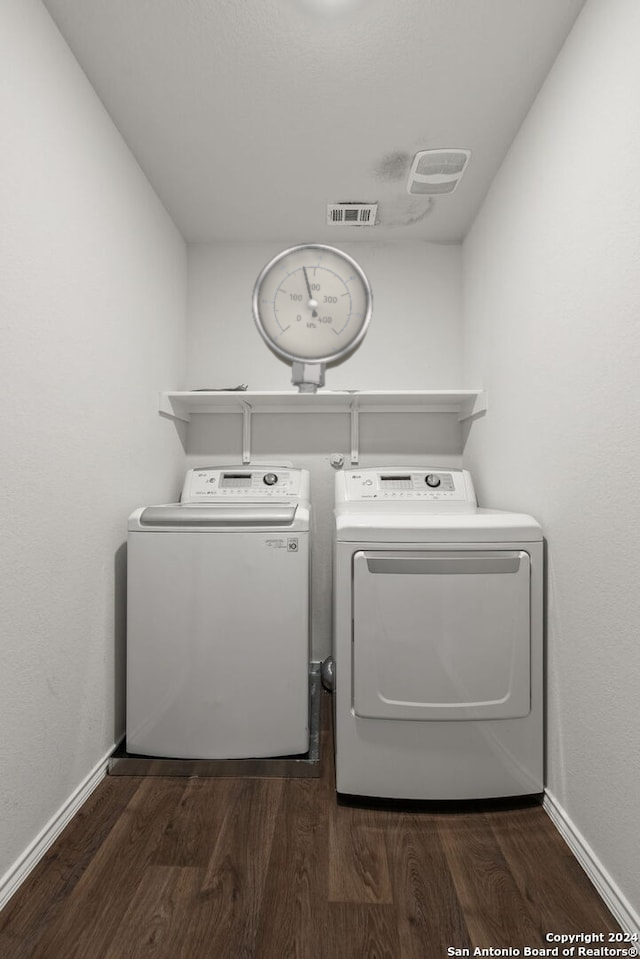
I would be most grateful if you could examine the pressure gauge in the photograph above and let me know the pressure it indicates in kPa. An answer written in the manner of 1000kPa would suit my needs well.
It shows 175kPa
